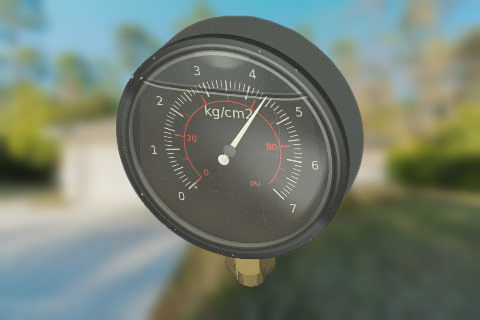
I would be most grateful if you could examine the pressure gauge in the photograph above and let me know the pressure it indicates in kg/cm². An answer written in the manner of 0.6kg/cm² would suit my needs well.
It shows 4.4kg/cm²
